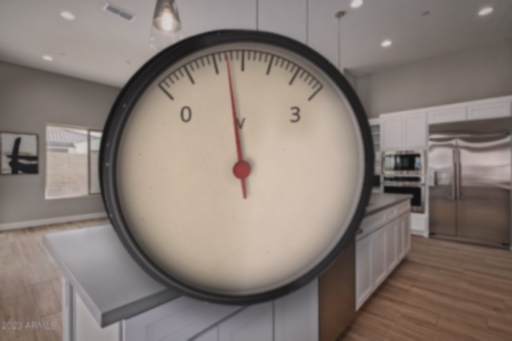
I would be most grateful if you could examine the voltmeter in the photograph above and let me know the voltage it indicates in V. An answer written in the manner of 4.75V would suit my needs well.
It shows 1.2V
